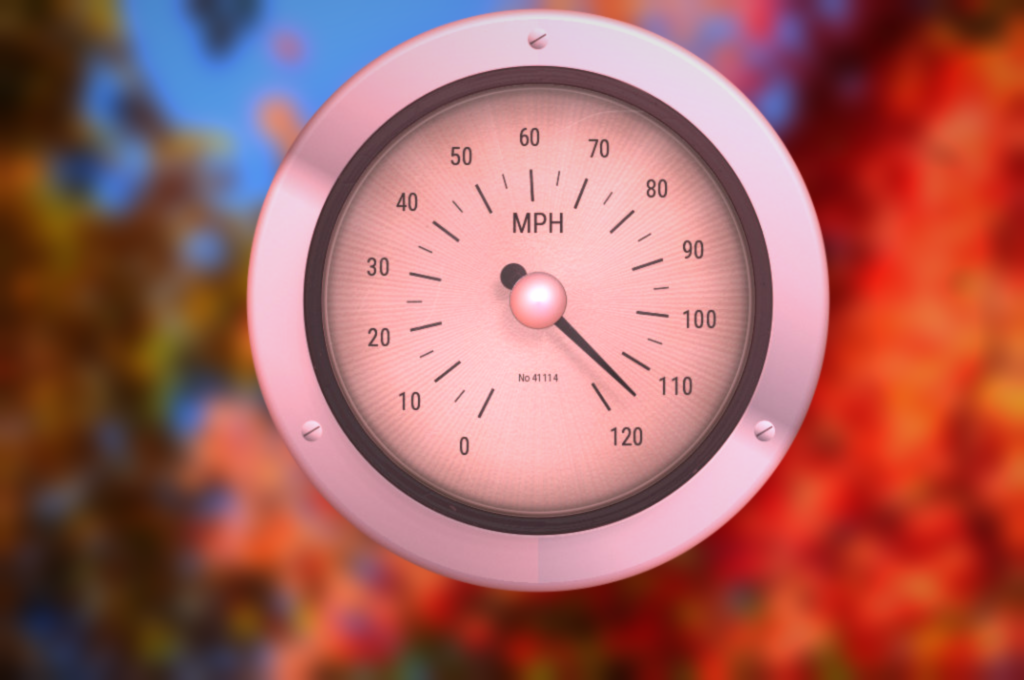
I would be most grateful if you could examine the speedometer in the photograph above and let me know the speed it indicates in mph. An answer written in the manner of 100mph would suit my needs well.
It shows 115mph
